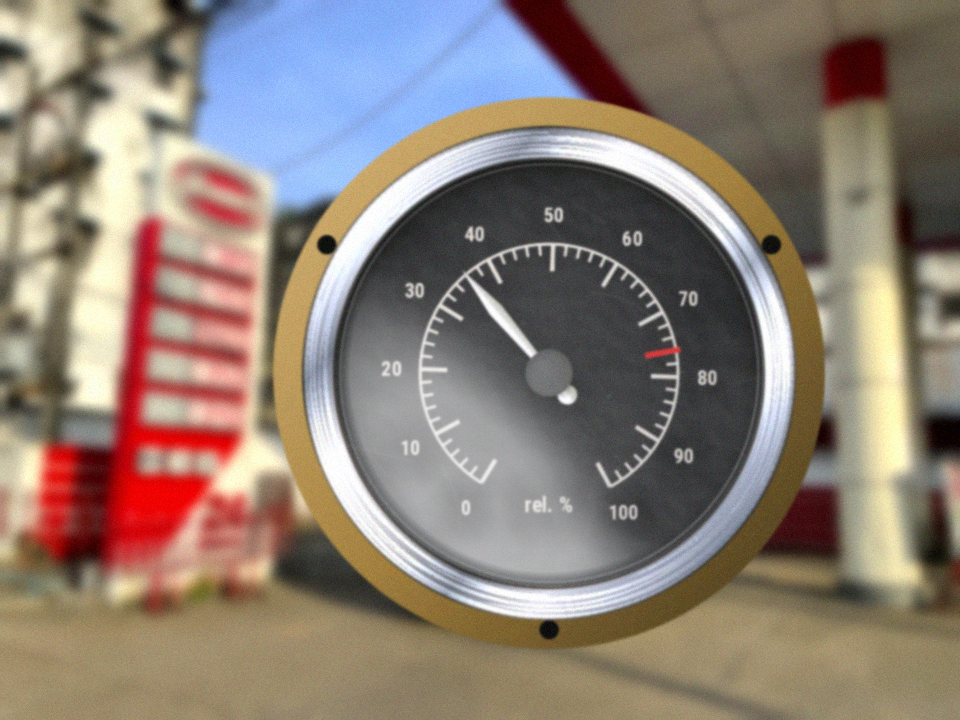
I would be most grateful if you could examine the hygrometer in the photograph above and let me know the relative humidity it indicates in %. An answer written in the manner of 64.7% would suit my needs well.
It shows 36%
